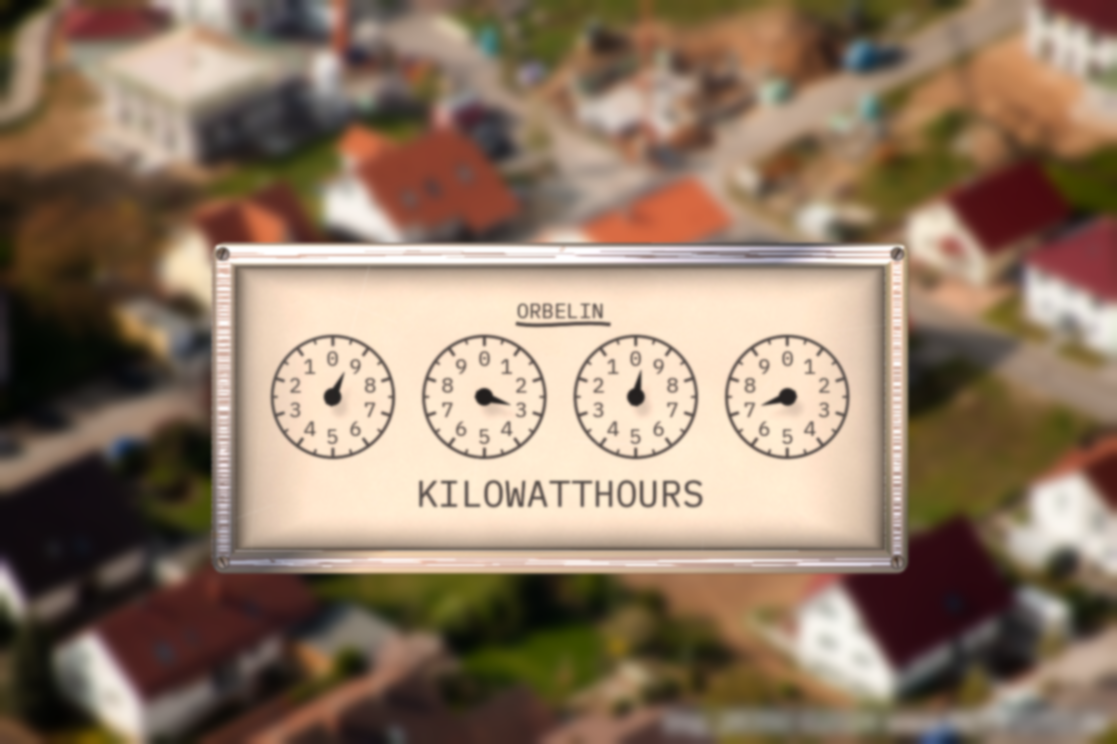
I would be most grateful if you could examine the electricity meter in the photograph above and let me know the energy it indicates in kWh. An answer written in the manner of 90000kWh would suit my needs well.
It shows 9297kWh
